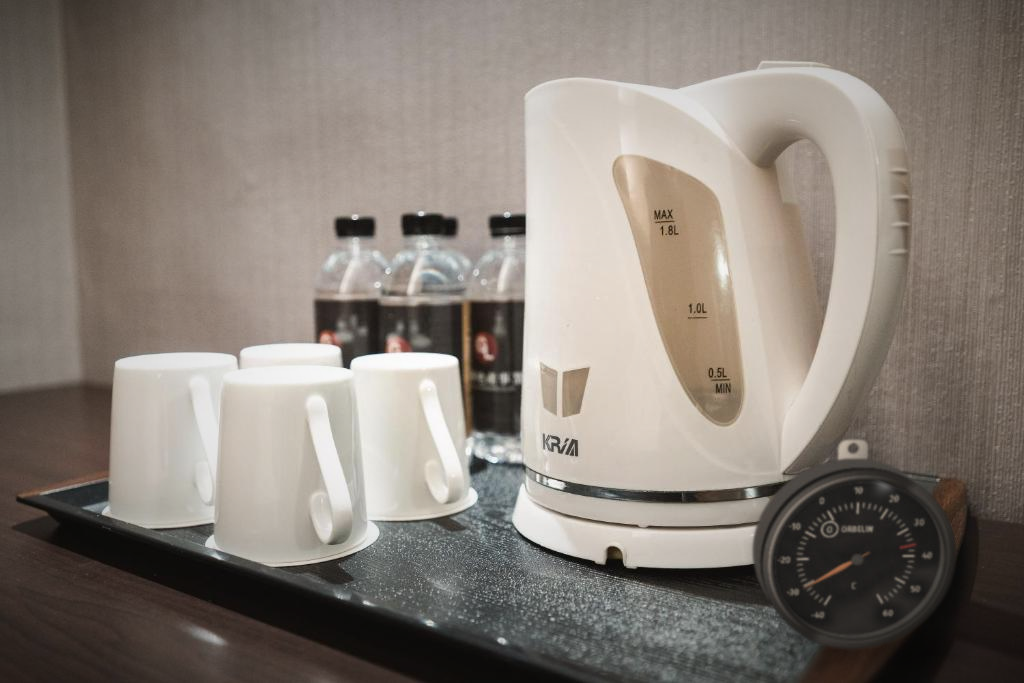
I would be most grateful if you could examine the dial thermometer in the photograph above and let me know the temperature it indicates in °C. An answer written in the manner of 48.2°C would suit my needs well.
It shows -30°C
